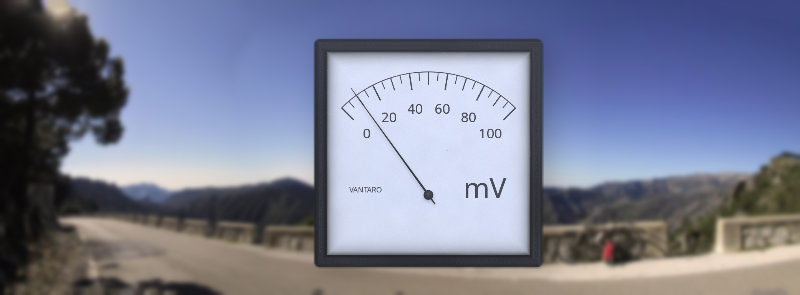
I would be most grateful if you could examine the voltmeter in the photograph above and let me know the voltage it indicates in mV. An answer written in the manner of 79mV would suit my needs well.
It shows 10mV
